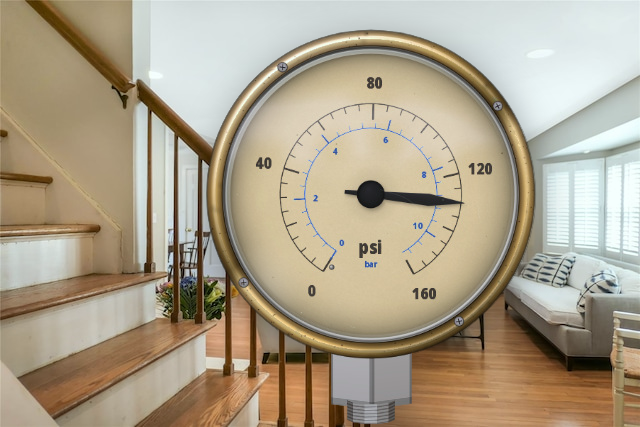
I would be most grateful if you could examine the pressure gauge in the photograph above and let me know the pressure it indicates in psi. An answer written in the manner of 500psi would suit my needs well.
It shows 130psi
